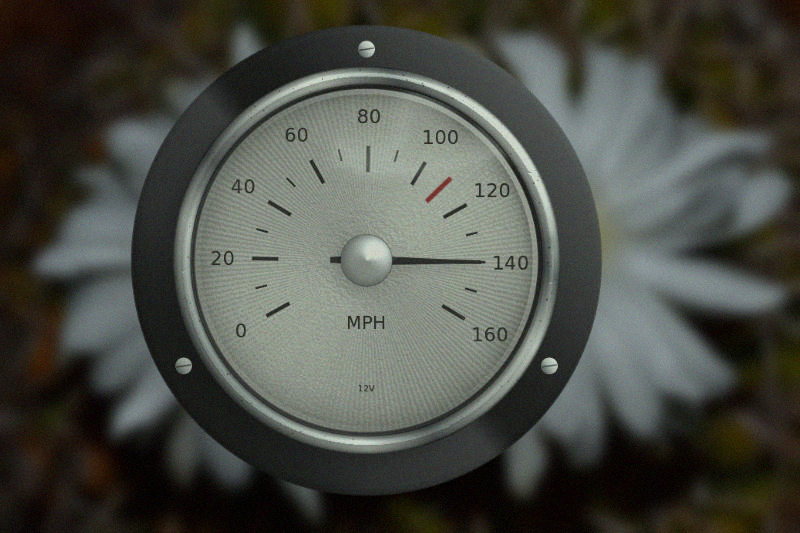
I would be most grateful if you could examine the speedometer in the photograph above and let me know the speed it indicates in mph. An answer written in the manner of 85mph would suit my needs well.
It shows 140mph
